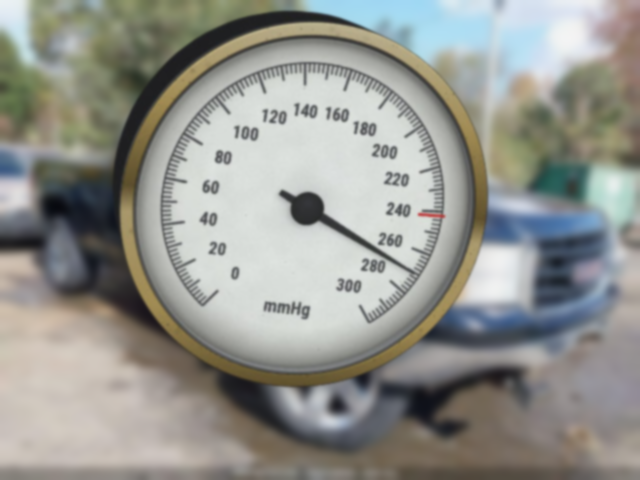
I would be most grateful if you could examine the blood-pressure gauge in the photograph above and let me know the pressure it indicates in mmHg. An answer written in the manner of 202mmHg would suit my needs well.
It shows 270mmHg
